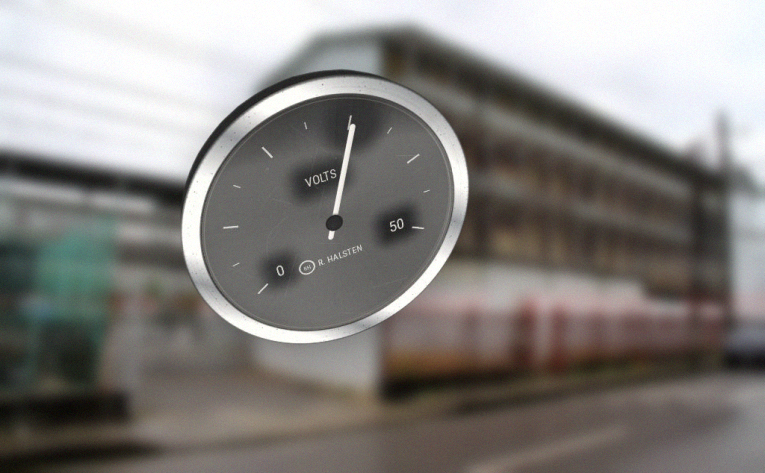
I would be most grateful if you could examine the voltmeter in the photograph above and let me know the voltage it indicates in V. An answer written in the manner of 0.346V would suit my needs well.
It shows 30V
